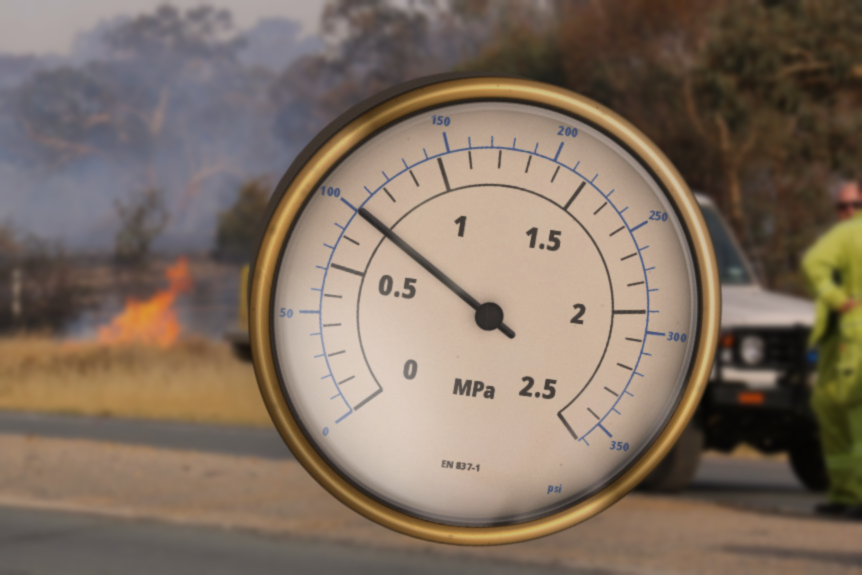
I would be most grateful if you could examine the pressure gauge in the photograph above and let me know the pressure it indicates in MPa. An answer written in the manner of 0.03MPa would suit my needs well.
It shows 0.7MPa
